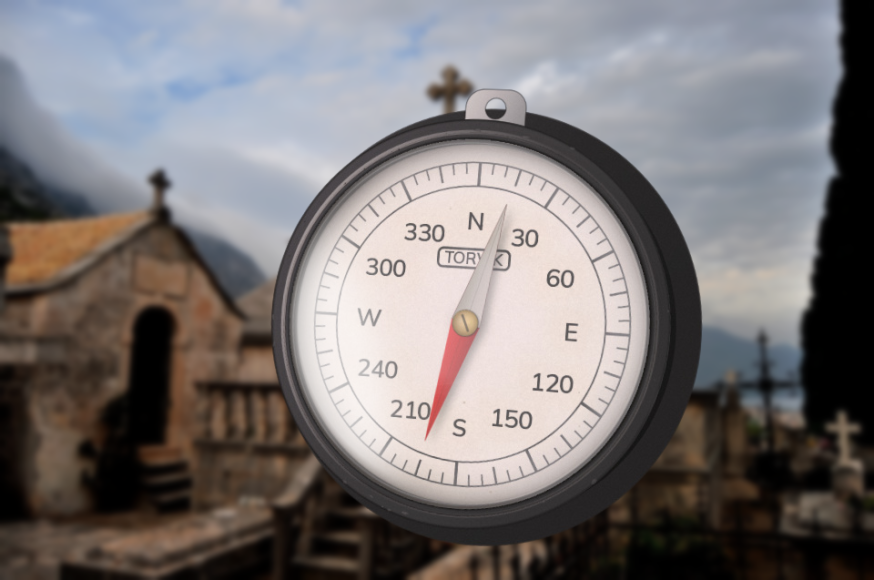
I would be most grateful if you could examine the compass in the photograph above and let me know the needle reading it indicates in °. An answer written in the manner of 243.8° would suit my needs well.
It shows 195°
